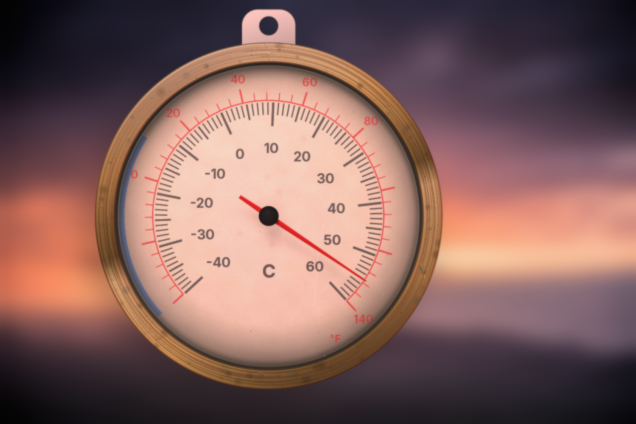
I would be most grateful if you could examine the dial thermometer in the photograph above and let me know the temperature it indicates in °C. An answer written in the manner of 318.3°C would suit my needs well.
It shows 55°C
